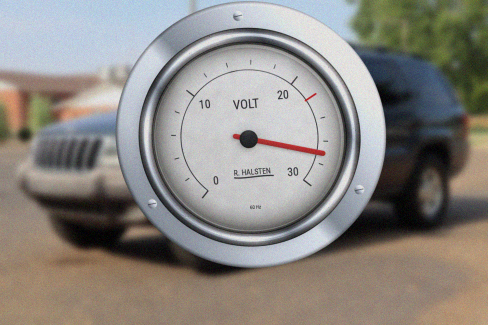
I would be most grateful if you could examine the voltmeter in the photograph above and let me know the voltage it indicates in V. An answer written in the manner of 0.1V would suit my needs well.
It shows 27V
